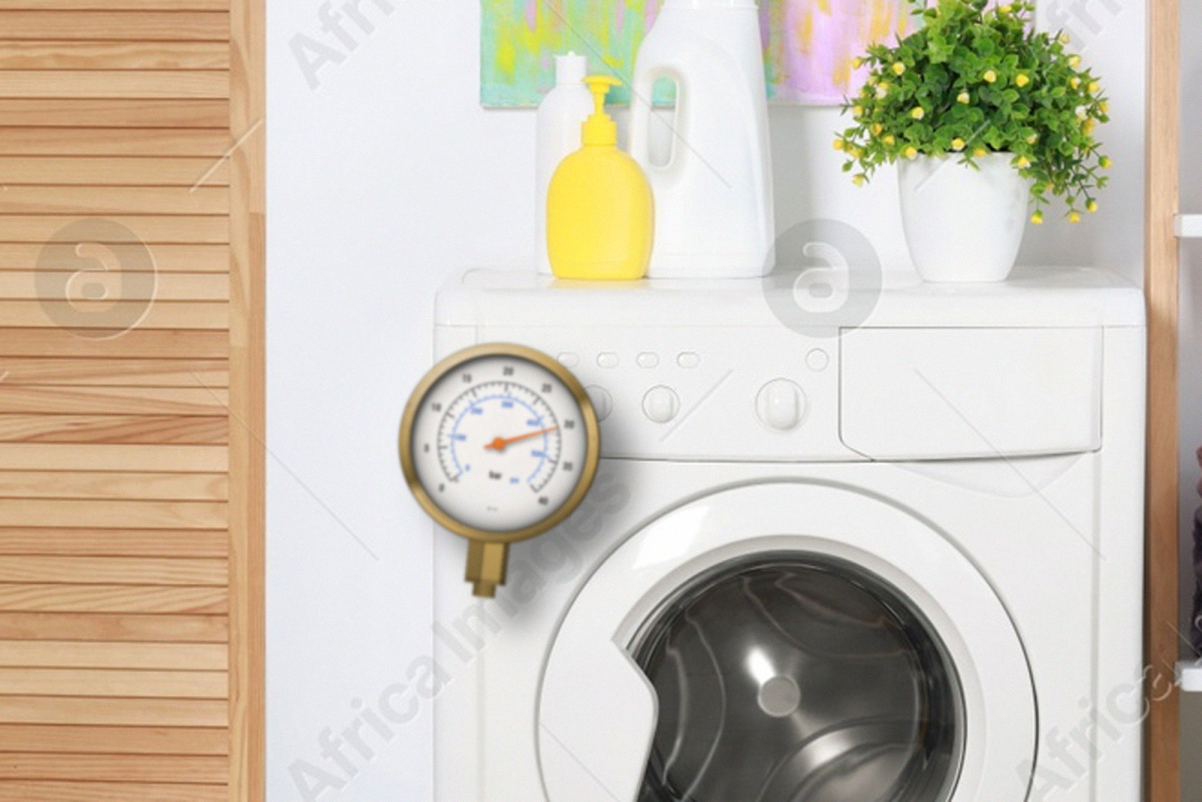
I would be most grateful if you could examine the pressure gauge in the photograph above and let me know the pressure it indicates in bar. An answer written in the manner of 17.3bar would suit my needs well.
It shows 30bar
